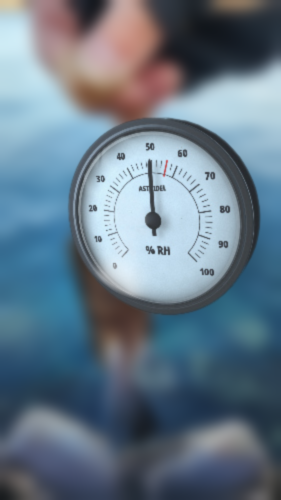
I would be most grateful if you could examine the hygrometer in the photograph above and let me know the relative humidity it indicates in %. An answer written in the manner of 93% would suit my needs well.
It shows 50%
